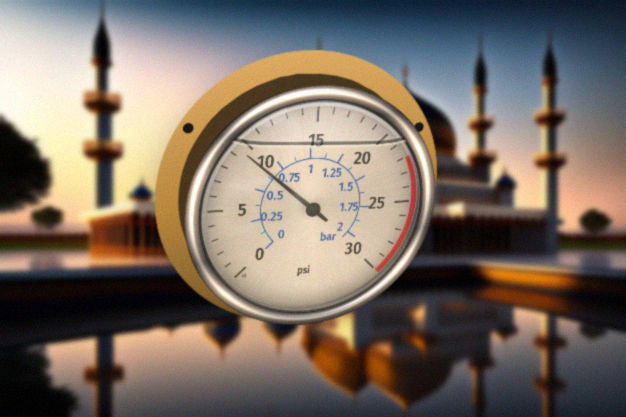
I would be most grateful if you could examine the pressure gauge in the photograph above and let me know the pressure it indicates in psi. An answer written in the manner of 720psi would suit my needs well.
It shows 9.5psi
